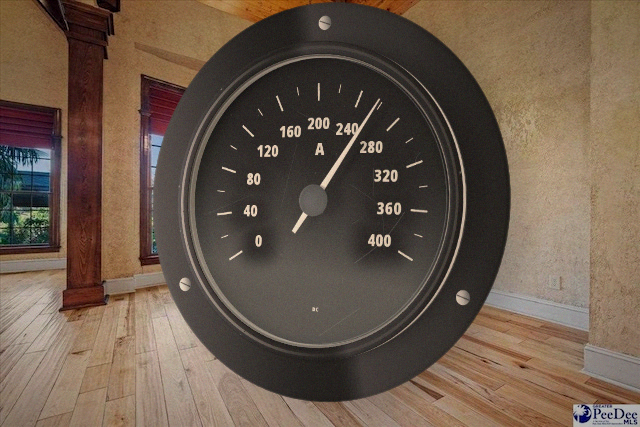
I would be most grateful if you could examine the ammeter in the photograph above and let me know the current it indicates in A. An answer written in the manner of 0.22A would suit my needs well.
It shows 260A
